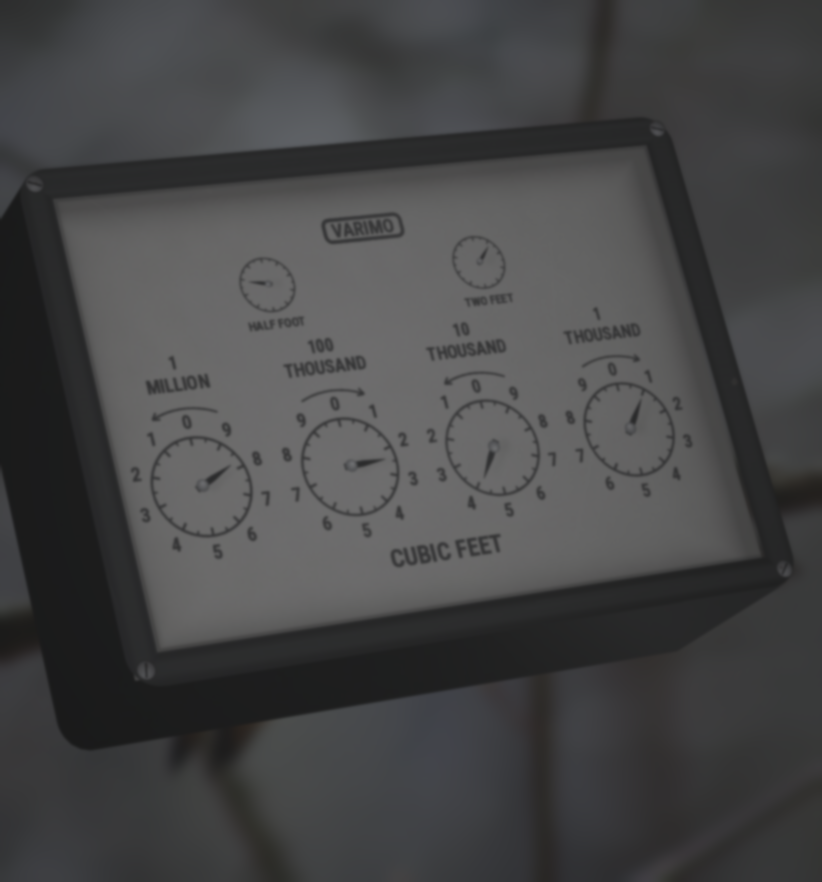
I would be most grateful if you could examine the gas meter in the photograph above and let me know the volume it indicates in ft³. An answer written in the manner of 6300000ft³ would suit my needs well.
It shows 824100ft³
